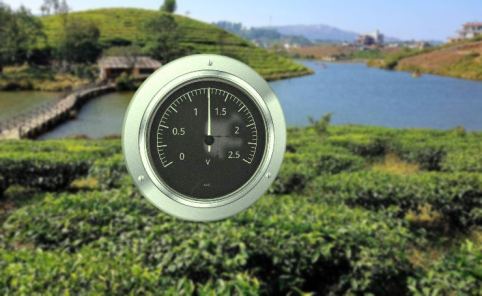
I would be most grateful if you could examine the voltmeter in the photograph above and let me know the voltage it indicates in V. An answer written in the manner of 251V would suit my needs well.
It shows 1.25V
